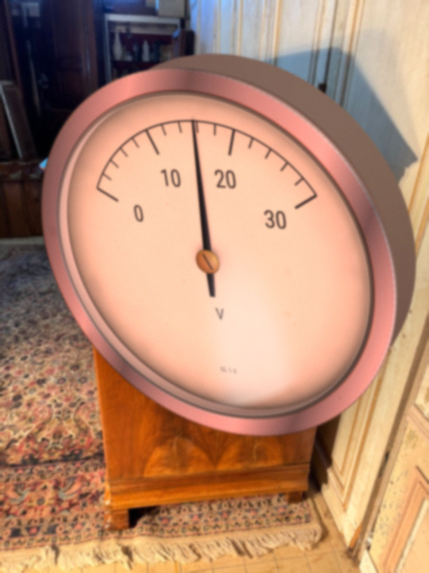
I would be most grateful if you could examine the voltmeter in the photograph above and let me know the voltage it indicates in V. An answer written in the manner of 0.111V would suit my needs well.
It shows 16V
